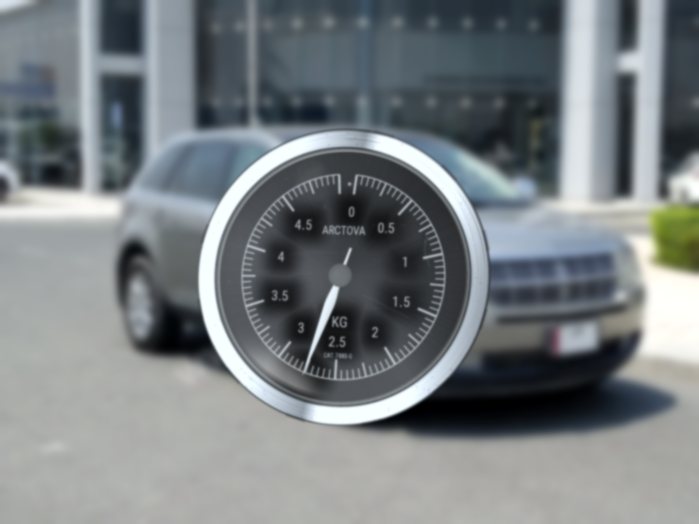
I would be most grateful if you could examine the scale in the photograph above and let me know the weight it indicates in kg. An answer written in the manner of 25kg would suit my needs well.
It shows 2.75kg
